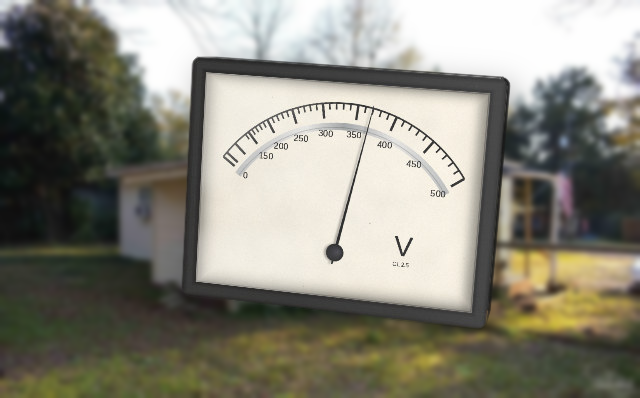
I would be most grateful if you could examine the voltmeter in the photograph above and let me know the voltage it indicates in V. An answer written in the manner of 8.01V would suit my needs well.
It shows 370V
